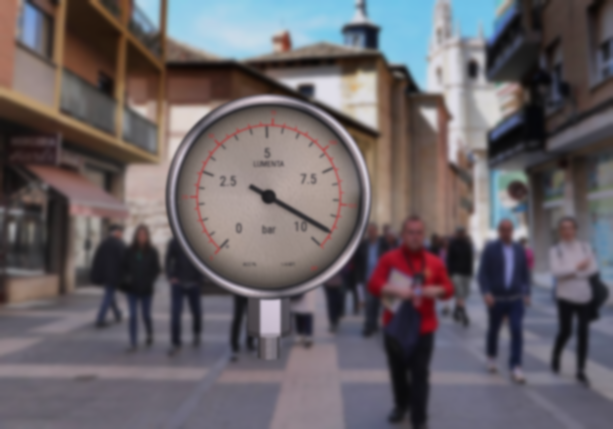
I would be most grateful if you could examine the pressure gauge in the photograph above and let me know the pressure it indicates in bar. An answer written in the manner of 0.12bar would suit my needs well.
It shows 9.5bar
